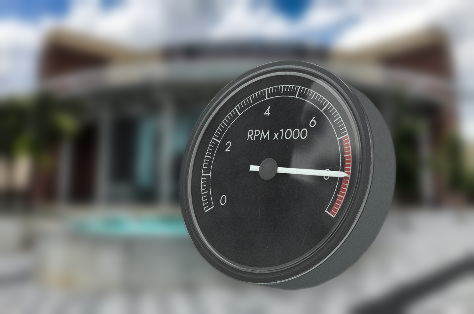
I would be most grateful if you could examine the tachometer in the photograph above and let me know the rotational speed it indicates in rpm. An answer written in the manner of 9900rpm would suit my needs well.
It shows 8000rpm
